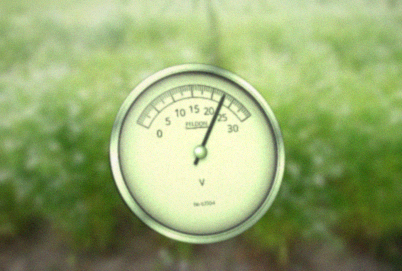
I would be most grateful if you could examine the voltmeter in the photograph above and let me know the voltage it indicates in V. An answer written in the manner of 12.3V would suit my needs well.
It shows 22.5V
